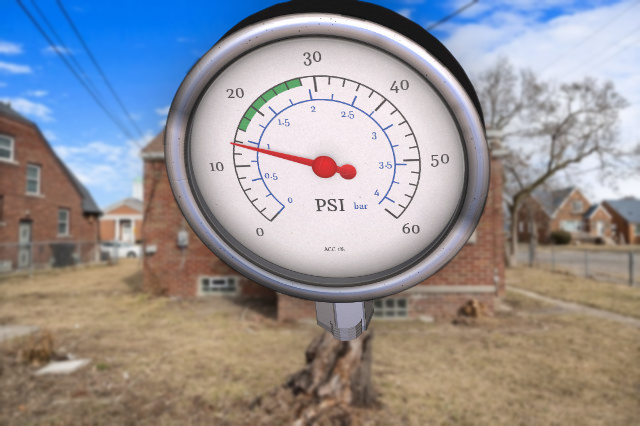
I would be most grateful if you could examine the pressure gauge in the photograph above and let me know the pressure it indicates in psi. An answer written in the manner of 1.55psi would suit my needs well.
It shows 14psi
